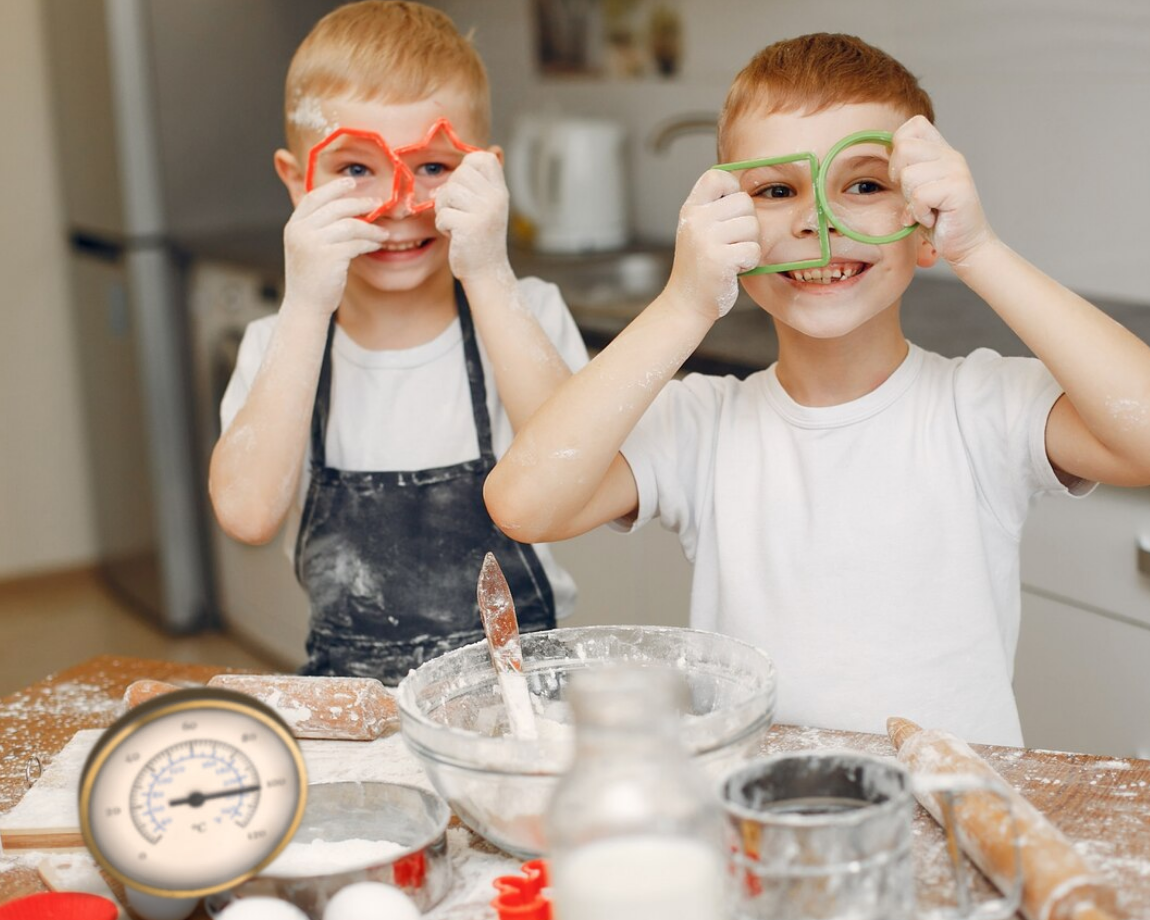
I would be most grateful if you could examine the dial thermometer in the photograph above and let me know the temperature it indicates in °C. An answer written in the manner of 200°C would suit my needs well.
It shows 100°C
